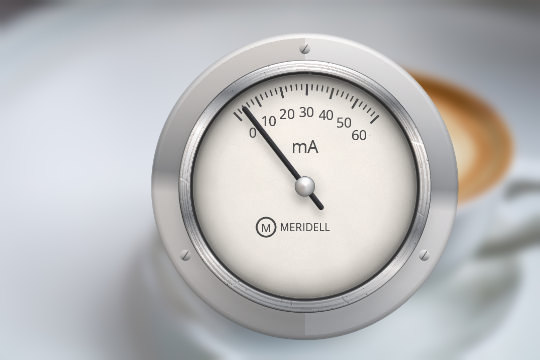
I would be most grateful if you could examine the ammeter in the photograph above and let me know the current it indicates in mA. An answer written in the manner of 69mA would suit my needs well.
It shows 4mA
